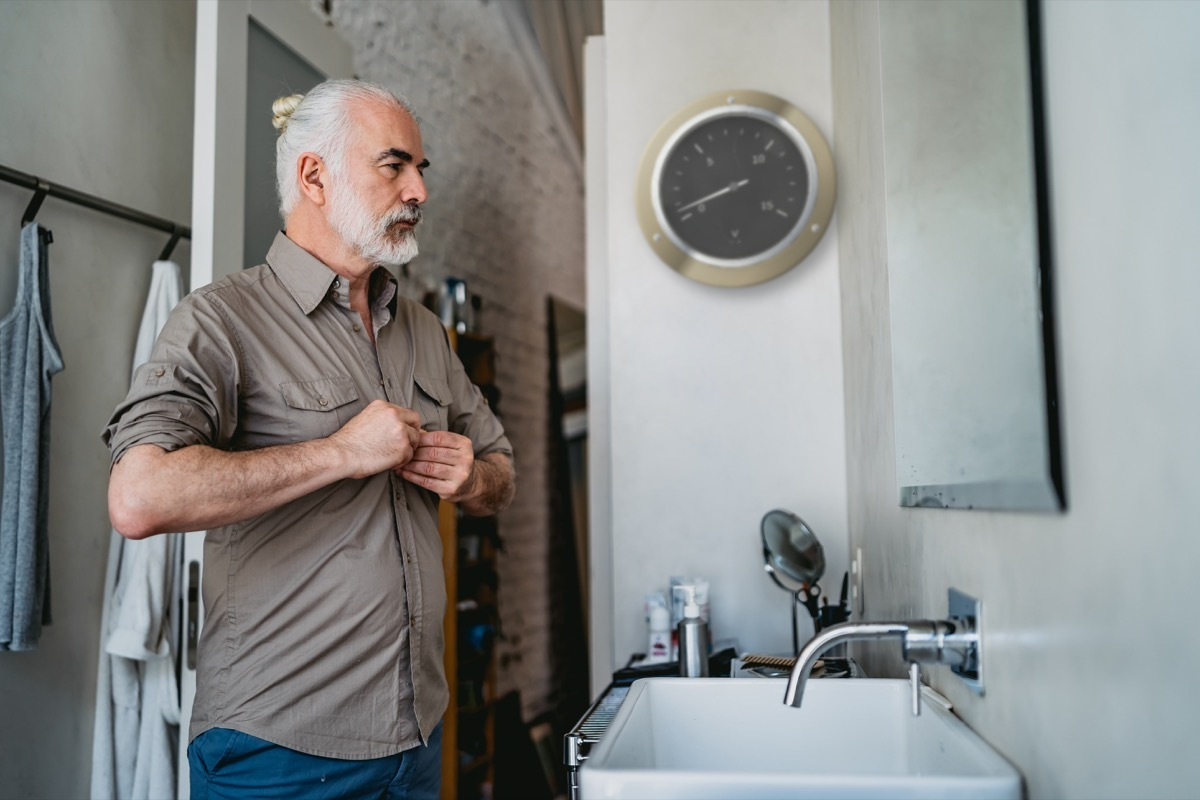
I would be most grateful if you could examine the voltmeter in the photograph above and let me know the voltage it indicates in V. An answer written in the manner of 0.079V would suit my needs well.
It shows 0.5V
